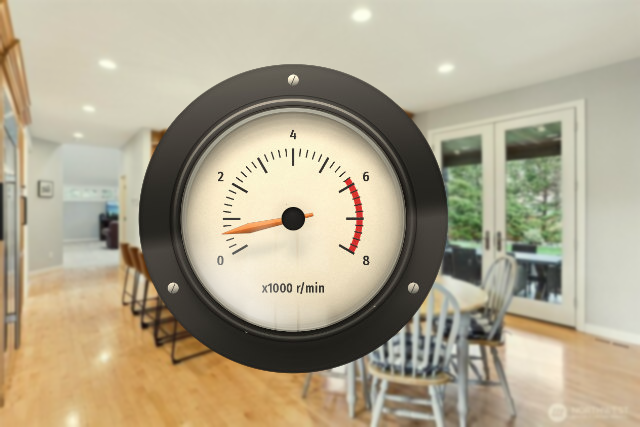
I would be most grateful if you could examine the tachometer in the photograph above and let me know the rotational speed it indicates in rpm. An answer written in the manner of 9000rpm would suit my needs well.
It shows 600rpm
